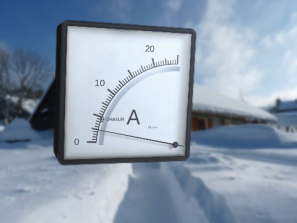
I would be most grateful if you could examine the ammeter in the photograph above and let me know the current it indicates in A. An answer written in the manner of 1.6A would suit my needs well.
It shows 2.5A
